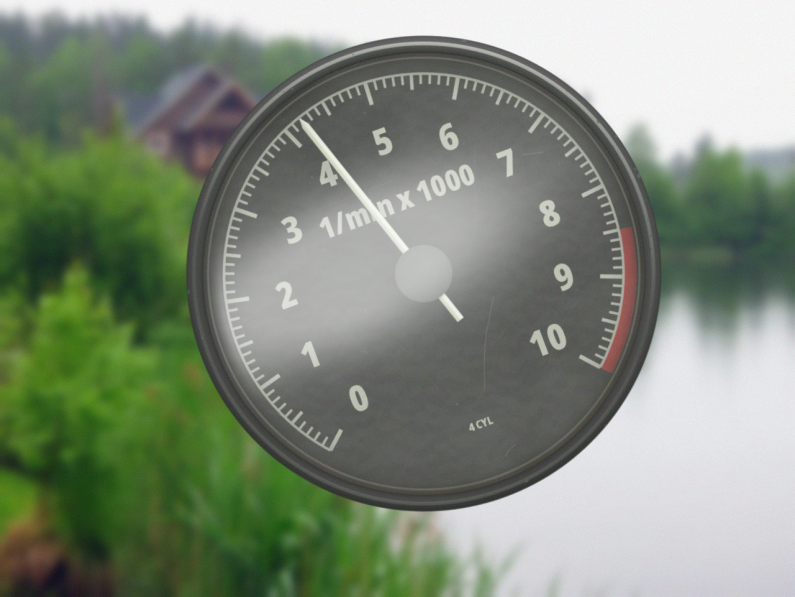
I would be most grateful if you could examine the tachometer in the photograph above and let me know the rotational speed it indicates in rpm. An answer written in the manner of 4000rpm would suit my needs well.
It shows 4200rpm
